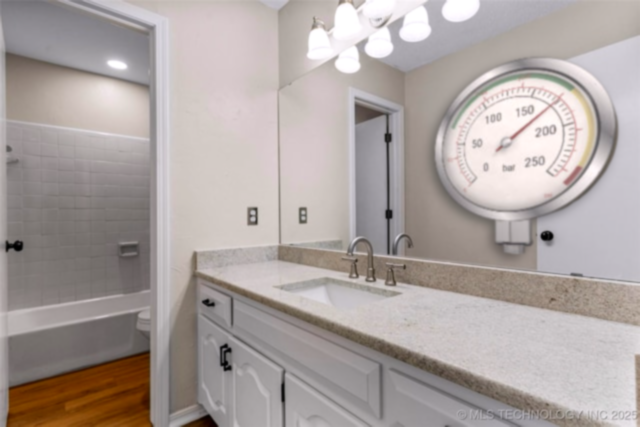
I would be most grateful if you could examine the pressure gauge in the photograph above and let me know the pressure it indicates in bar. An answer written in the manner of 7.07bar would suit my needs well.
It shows 175bar
